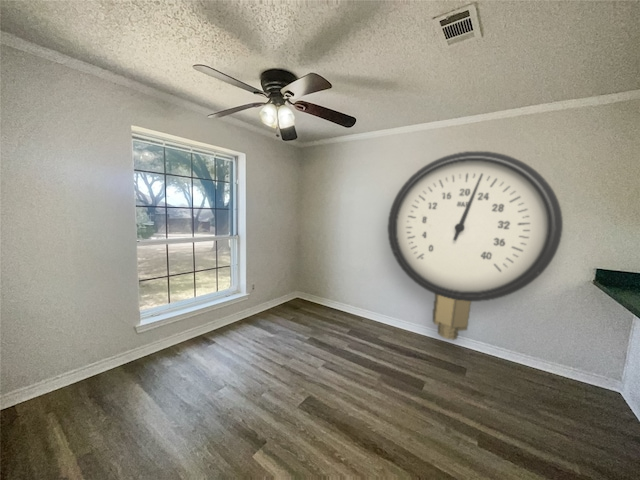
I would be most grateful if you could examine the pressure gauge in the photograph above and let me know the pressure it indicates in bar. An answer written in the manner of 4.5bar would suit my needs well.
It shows 22bar
